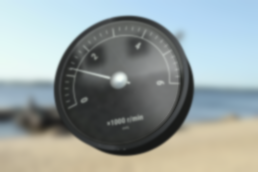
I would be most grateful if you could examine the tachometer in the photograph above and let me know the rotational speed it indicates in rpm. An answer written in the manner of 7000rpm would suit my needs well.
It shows 1200rpm
